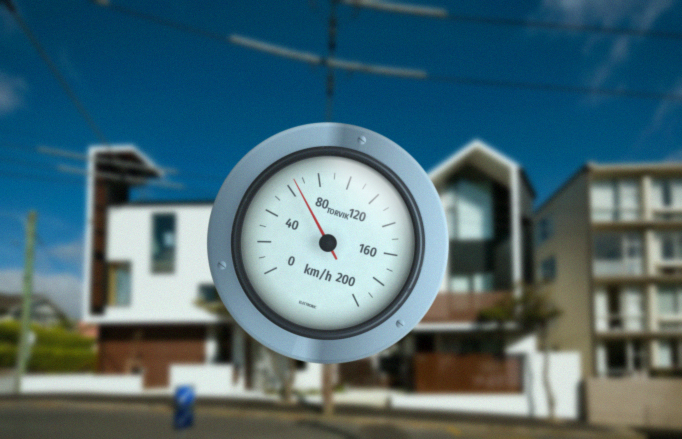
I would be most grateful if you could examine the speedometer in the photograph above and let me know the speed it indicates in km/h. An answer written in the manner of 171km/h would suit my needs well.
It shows 65km/h
